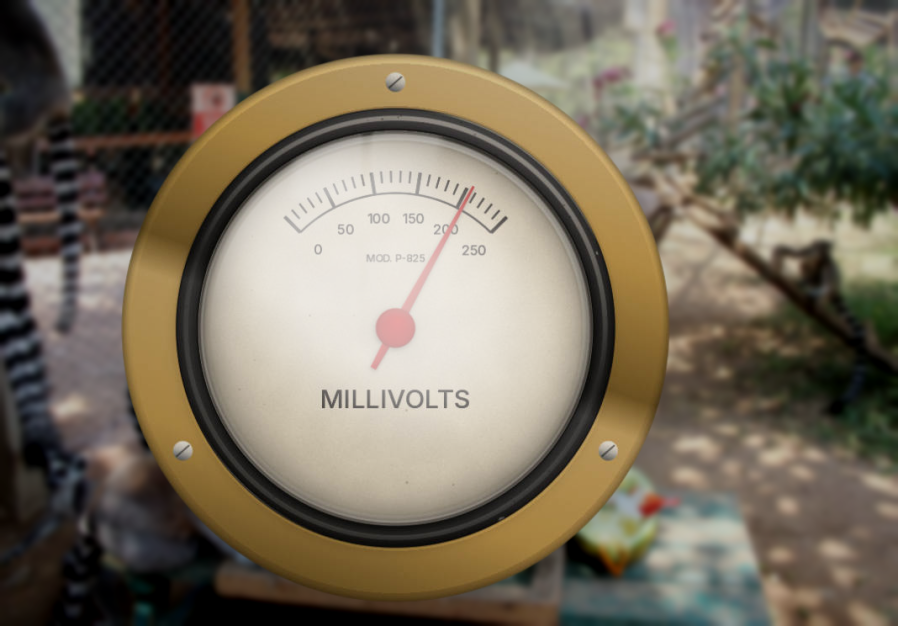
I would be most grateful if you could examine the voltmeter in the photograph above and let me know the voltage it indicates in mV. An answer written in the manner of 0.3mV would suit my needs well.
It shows 205mV
